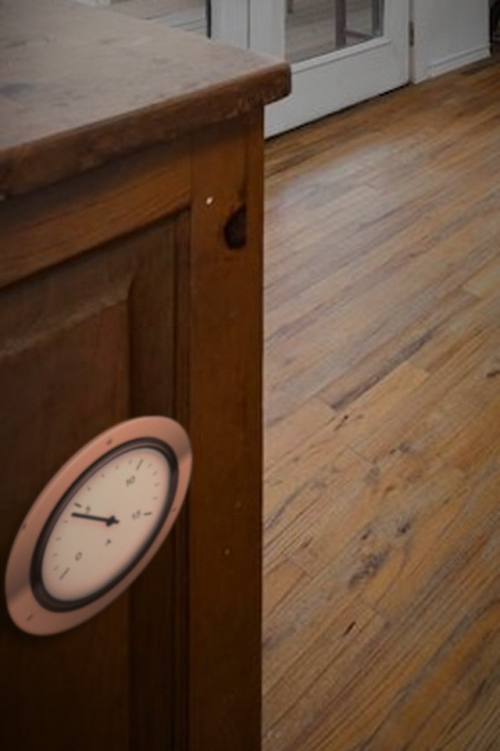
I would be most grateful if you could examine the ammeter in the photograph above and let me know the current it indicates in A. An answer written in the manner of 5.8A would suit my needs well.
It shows 4.5A
